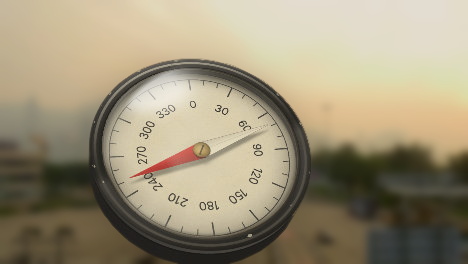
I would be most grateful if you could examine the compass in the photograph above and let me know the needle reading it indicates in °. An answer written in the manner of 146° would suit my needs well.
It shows 250°
